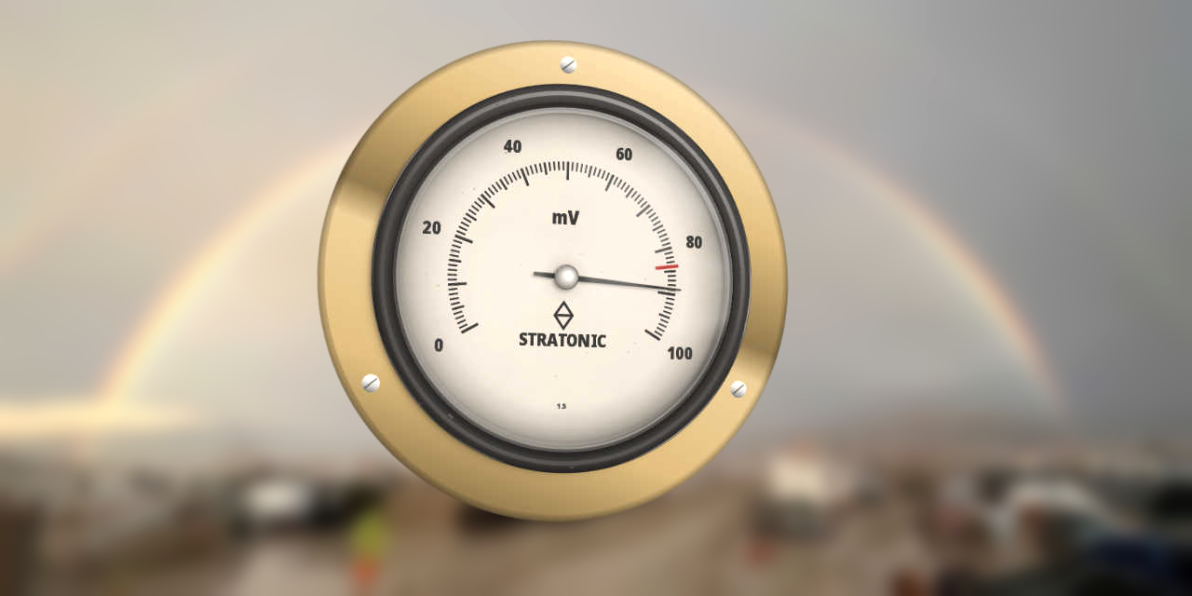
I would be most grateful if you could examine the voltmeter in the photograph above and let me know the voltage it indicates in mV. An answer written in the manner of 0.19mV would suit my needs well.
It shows 89mV
